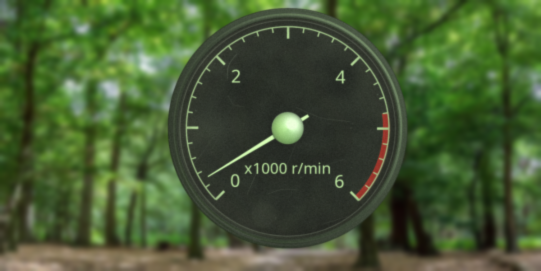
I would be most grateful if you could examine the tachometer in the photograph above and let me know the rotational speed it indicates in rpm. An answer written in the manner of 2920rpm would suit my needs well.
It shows 300rpm
